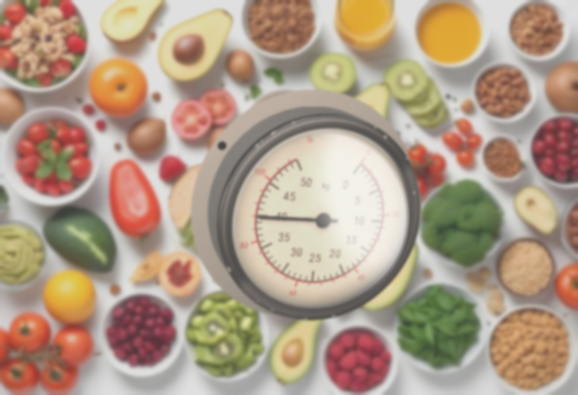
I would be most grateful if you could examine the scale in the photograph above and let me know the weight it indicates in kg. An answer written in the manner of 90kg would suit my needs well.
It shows 40kg
